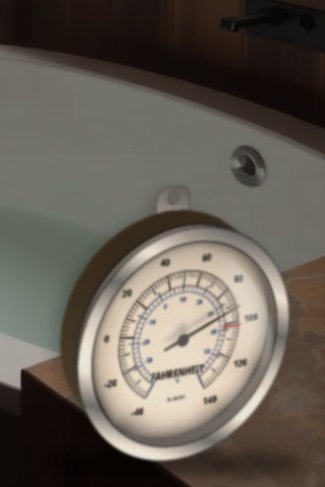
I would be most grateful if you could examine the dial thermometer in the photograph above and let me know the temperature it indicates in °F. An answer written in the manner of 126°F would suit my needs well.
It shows 90°F
